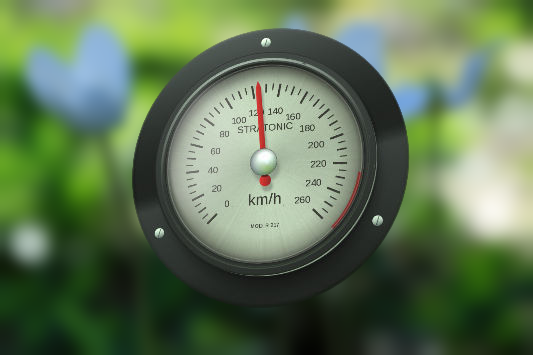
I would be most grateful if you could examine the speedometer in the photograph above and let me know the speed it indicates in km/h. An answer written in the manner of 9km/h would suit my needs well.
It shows 125km/h
